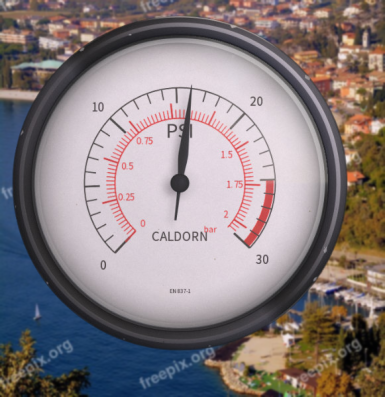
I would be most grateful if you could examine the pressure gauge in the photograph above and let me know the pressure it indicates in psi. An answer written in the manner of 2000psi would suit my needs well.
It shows 16psi
